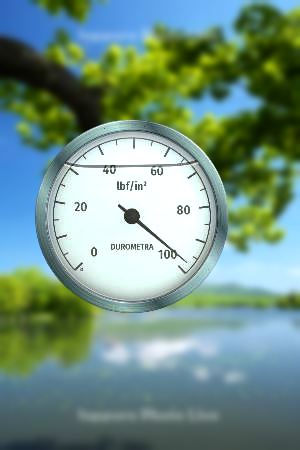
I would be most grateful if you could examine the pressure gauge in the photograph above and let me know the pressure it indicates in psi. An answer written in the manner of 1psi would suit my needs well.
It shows 97.5psi
